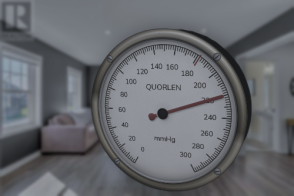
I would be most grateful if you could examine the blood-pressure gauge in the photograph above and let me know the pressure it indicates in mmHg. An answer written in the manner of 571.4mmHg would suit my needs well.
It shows 220mmHg
